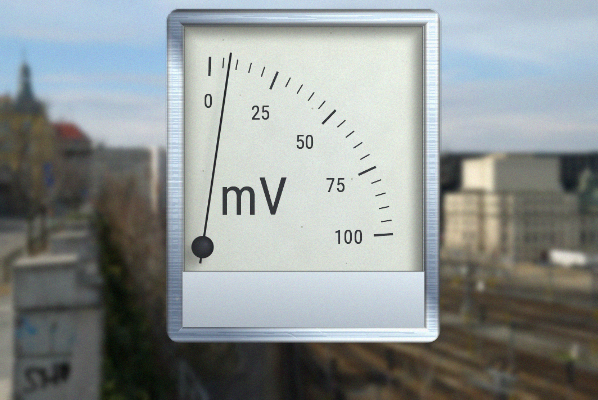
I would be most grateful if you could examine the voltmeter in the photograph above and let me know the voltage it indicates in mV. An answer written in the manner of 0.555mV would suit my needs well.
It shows 7.5mV
